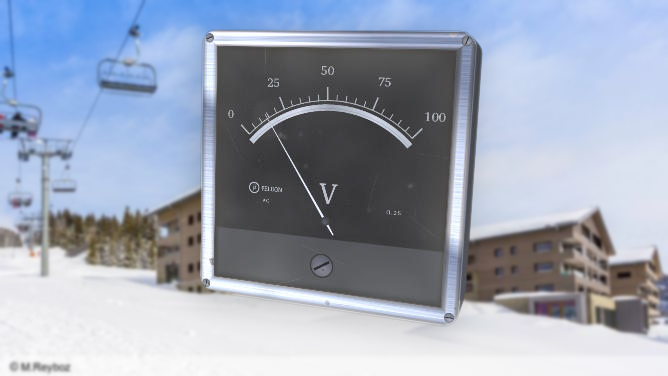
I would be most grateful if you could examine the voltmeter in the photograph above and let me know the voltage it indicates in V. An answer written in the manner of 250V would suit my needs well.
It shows 15V
